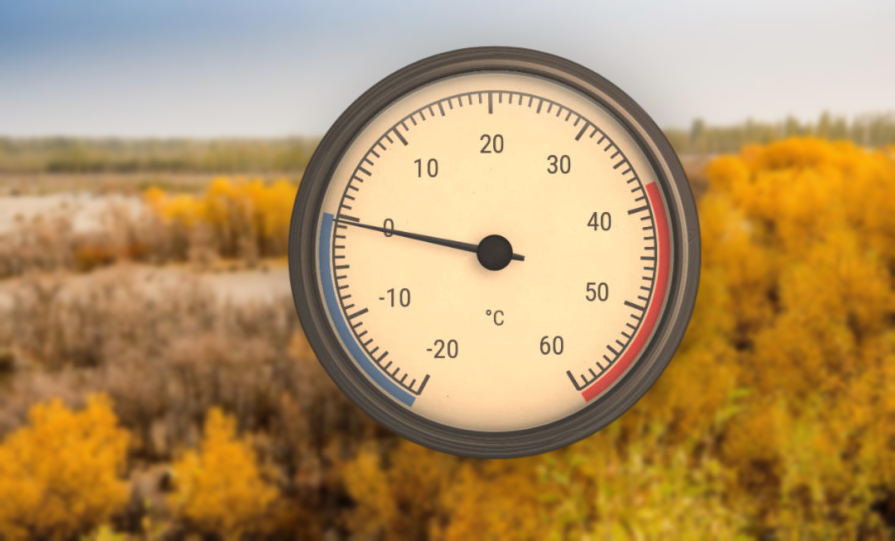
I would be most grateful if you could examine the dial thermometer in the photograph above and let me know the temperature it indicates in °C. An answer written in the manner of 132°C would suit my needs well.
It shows -0.5°C
